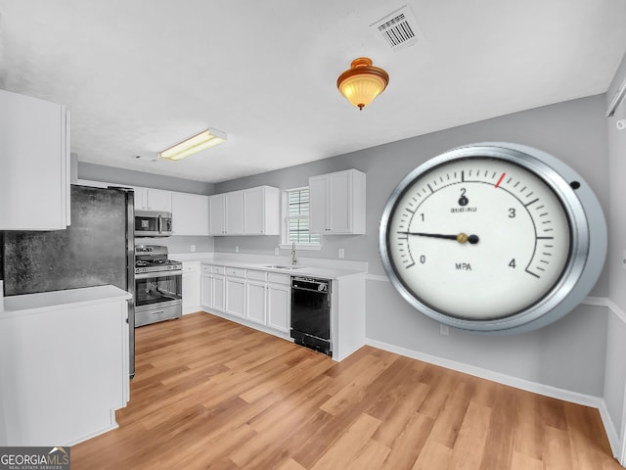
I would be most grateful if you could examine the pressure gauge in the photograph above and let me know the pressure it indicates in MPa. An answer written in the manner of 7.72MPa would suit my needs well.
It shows 0.6MPa
